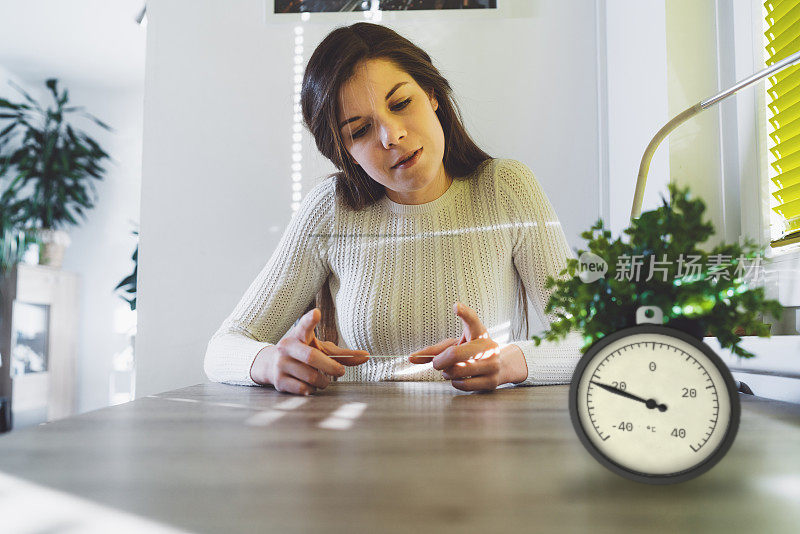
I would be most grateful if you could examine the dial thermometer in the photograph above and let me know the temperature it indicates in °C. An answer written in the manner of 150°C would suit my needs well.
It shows -22°C
